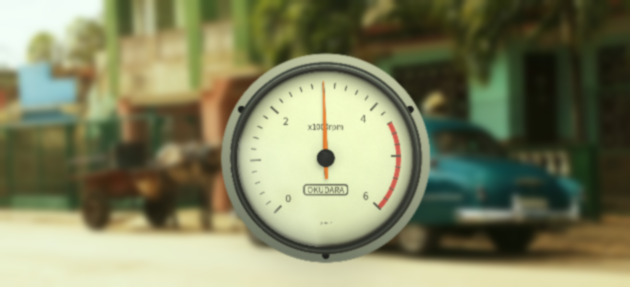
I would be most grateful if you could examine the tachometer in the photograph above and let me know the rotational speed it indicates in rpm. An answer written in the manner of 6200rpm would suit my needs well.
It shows 3000rpm
